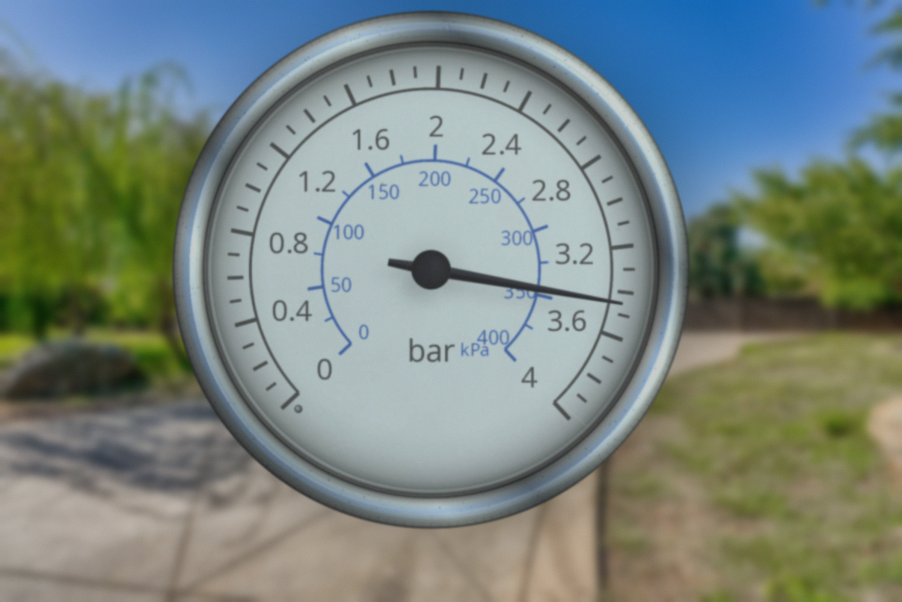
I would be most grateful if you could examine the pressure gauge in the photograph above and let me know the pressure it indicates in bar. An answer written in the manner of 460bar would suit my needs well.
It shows 3.45bar
